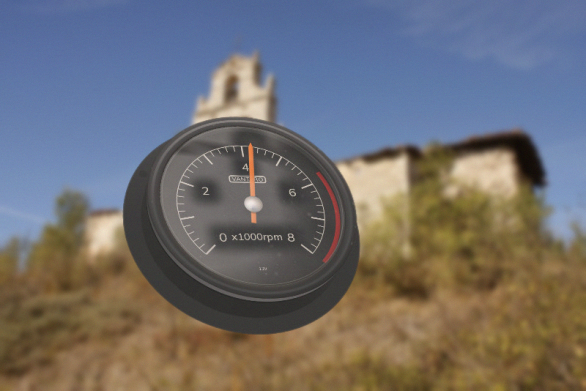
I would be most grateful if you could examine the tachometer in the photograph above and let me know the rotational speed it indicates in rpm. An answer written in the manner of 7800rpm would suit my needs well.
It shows 4200rpm
